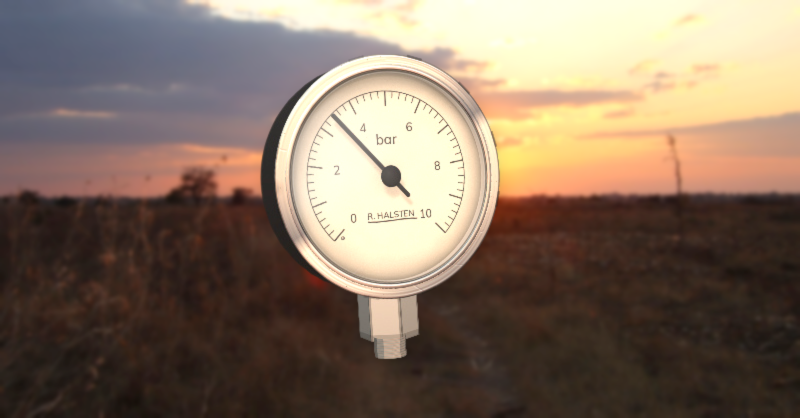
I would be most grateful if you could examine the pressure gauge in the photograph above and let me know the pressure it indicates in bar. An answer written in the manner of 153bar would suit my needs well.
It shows 3.4bar
